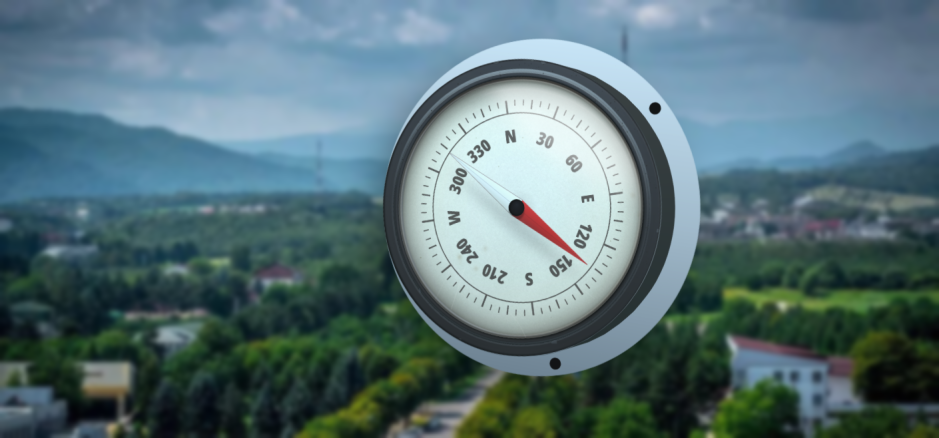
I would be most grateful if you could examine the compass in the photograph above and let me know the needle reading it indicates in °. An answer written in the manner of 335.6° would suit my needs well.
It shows 135°
